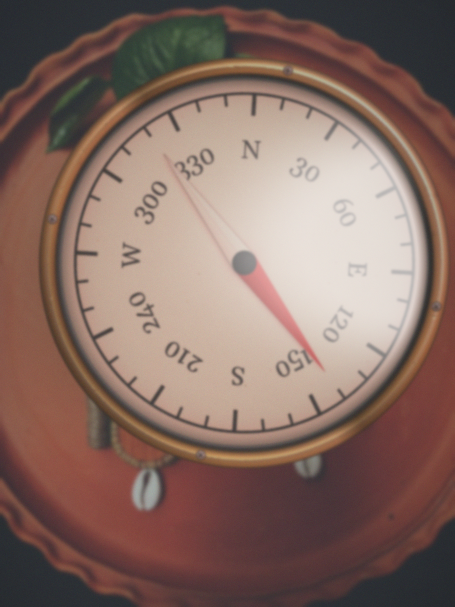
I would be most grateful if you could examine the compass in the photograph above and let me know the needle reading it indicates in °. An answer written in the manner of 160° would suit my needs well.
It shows 140°
